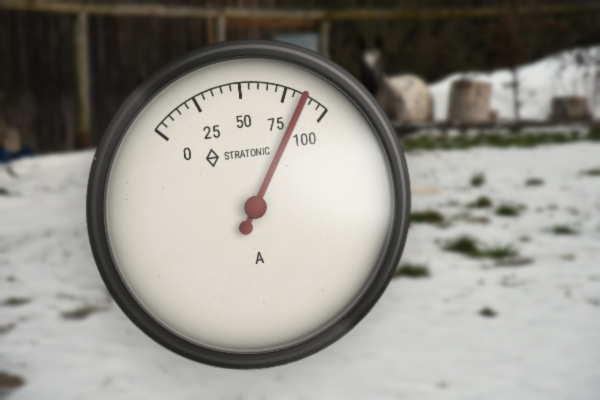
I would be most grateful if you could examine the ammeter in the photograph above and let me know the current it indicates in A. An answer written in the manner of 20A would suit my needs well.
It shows 85A
